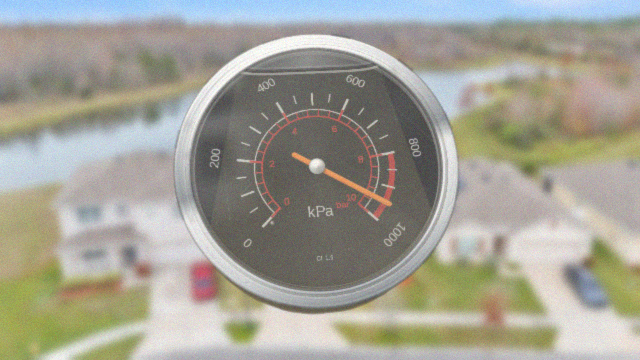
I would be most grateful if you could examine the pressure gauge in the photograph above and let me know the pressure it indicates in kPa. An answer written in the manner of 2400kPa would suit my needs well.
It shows 950kPa
